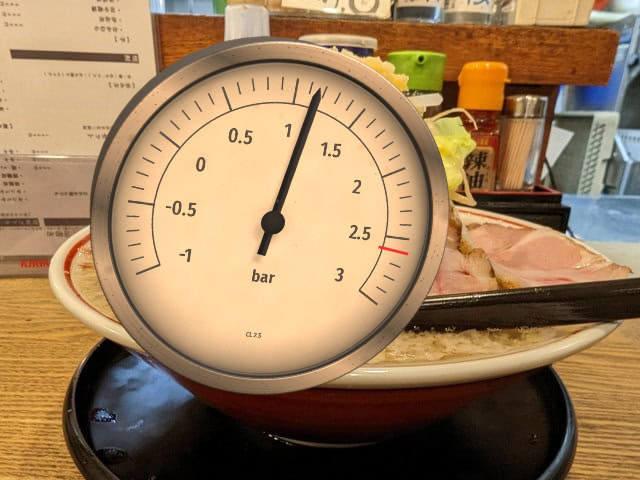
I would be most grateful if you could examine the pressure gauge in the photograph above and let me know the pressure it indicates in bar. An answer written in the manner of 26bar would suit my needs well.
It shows 1.15bar
